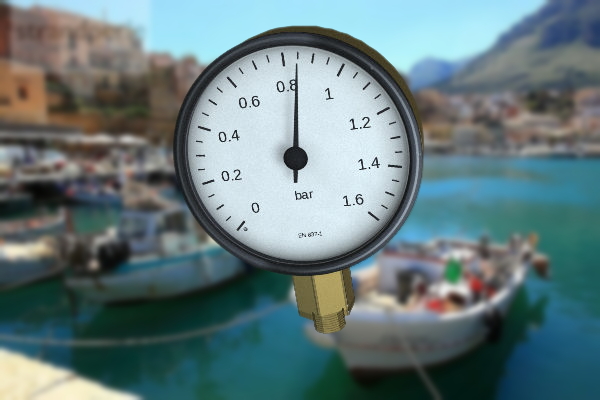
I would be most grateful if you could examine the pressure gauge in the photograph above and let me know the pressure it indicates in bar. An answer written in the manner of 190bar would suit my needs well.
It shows 0.85bar
